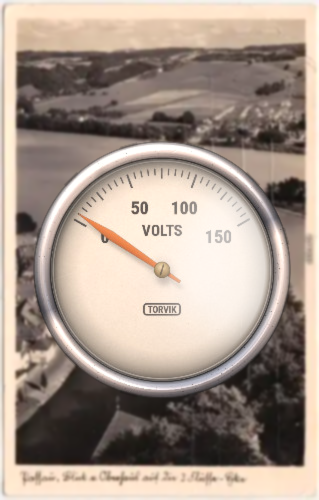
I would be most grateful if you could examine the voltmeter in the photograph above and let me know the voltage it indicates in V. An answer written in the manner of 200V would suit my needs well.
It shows 5V
